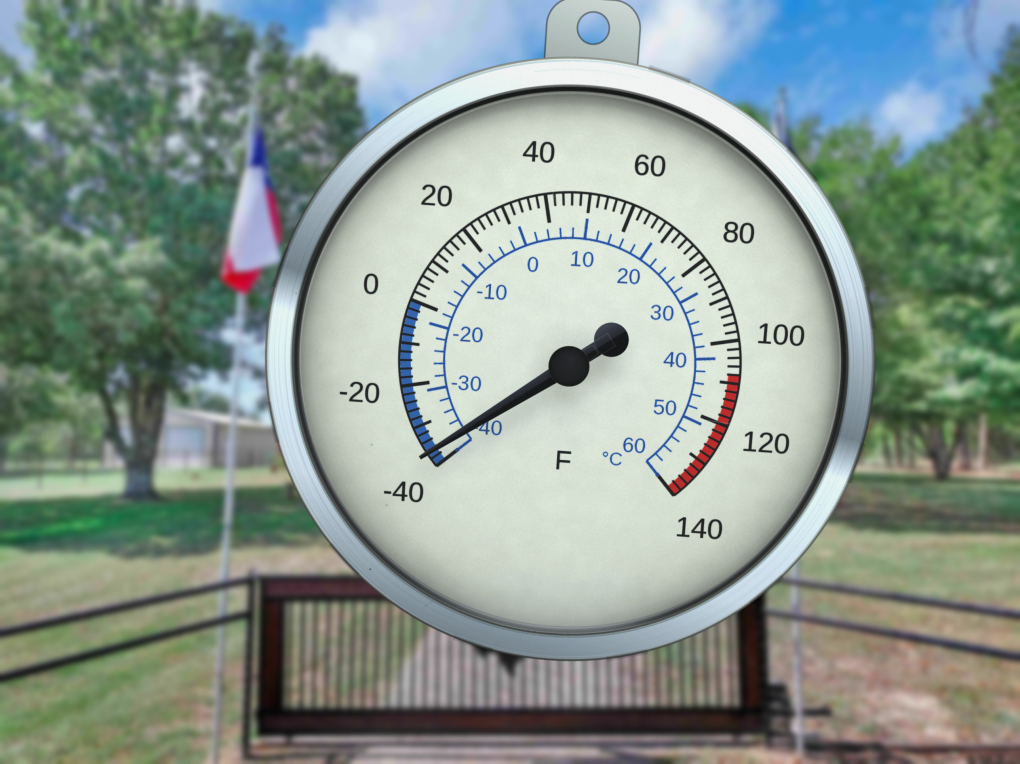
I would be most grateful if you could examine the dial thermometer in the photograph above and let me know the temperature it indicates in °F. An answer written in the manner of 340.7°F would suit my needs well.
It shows -36°F
